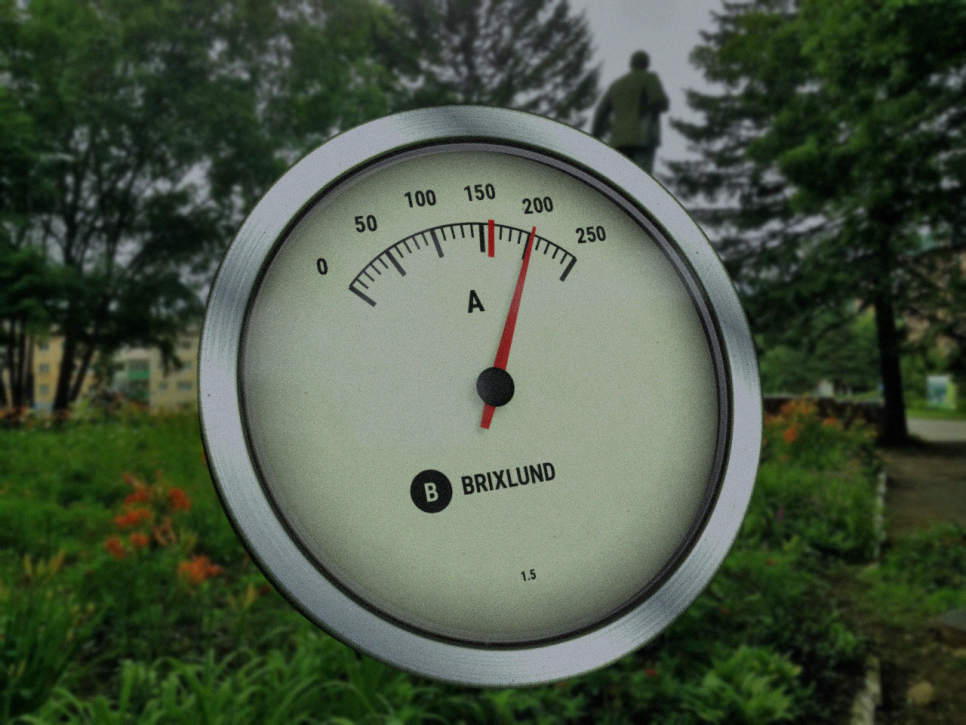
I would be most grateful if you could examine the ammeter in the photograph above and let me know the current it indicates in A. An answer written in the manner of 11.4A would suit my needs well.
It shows 200A
